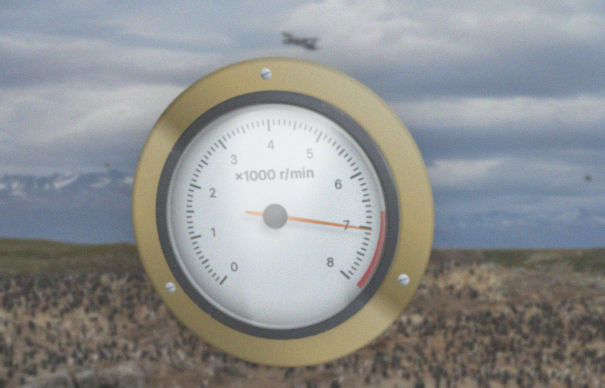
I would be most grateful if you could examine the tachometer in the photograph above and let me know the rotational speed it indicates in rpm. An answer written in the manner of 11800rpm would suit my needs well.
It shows 7000rpm
